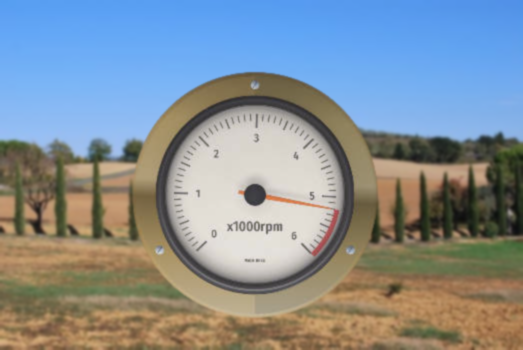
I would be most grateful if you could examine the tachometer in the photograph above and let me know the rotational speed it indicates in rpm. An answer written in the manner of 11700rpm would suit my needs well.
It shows 5200rpm
